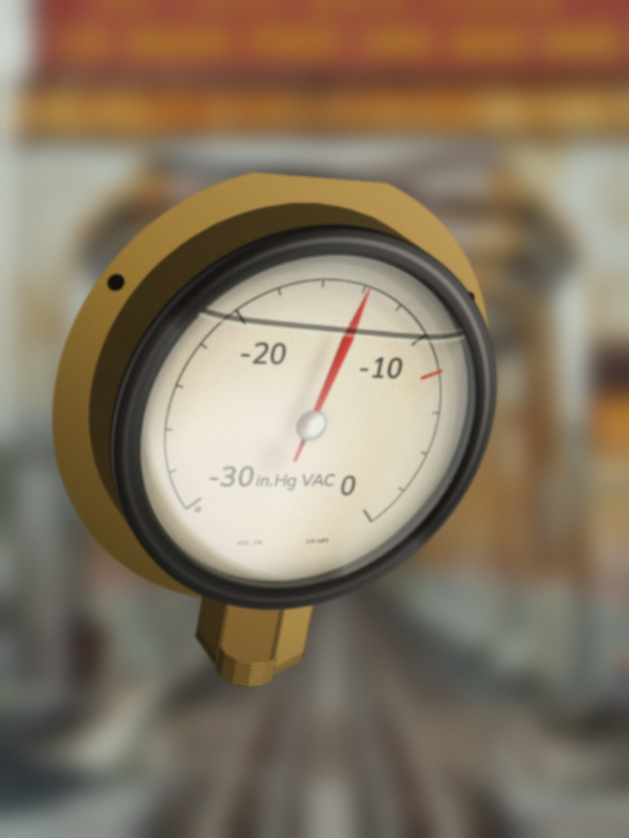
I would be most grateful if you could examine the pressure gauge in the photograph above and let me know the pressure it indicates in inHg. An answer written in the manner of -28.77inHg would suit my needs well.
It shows -14inHg
